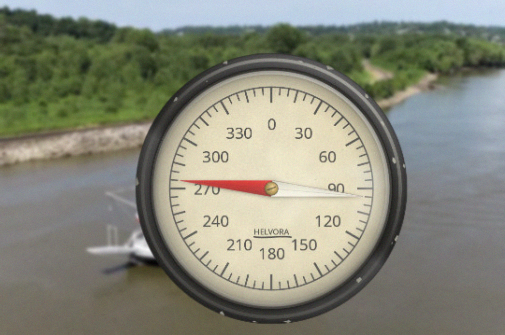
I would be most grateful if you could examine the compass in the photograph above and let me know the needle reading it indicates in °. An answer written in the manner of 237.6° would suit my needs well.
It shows 275°
